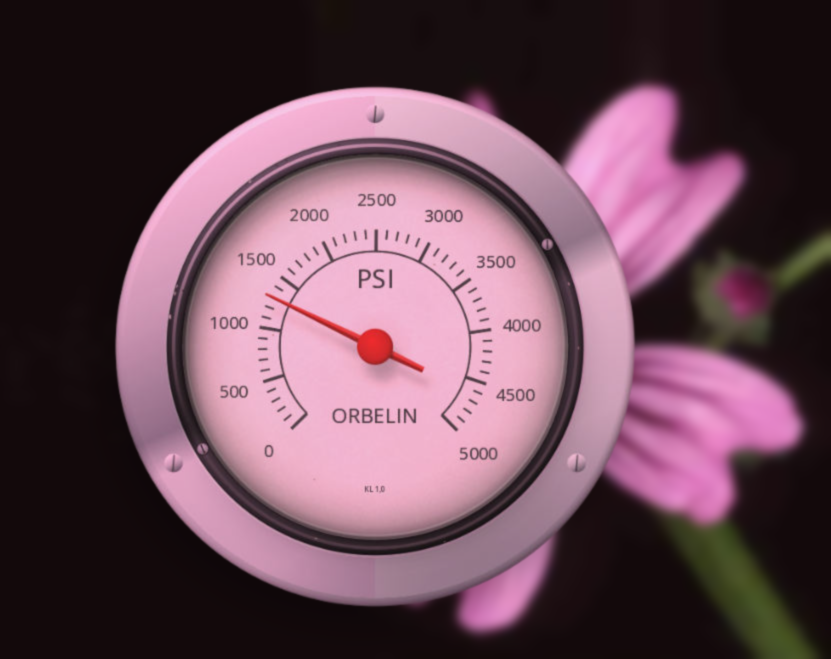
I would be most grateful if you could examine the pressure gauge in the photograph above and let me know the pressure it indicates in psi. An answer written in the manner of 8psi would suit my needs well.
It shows 1300psi
